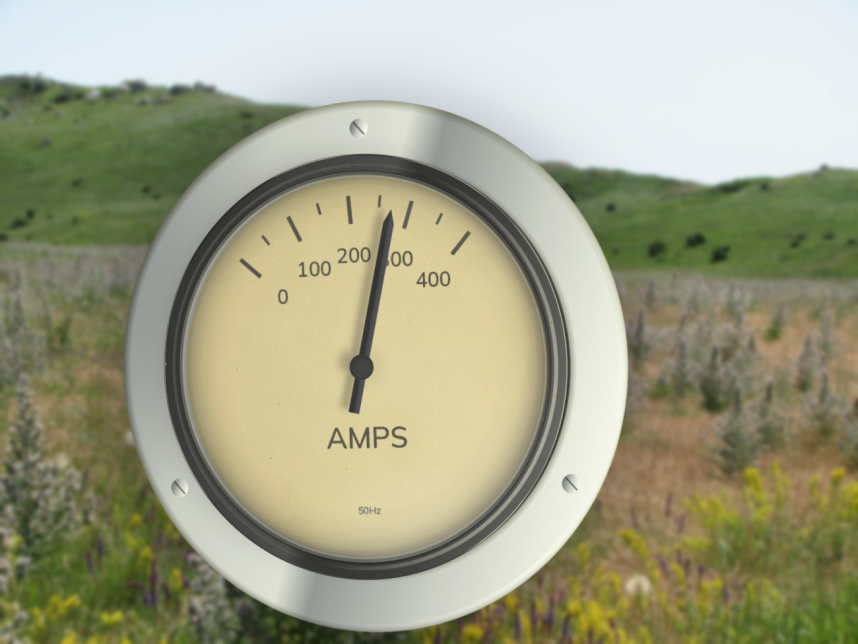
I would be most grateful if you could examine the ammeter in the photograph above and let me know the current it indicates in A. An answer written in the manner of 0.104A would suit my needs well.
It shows 275A
